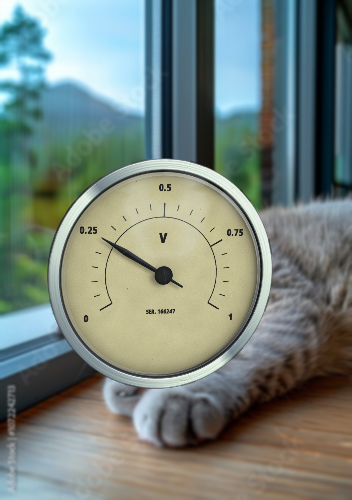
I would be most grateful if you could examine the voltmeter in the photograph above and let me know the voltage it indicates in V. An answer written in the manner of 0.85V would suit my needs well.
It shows 0.25V
